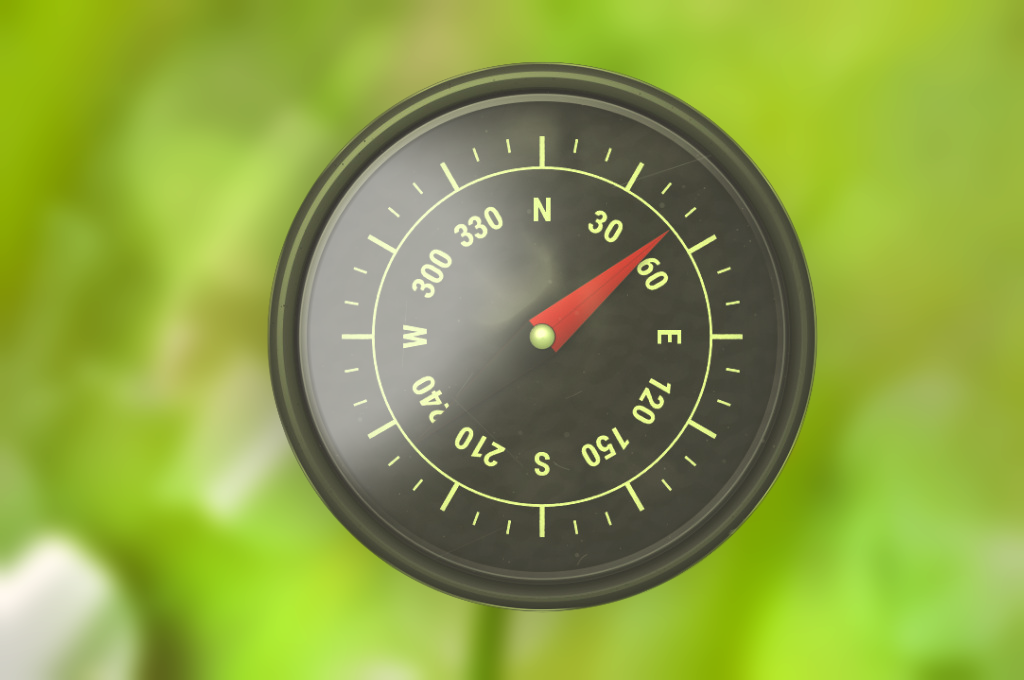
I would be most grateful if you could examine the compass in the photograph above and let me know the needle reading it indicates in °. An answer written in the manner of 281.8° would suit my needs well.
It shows 50°
